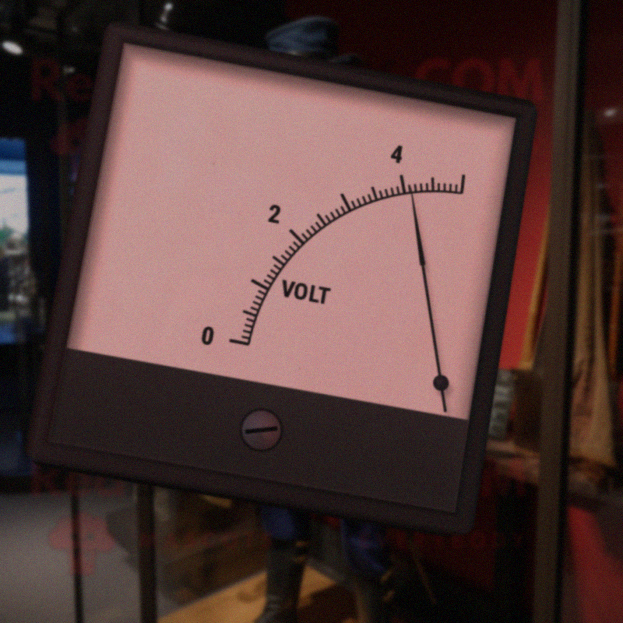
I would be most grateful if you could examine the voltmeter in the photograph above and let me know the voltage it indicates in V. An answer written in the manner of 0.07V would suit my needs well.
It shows 4.1V
